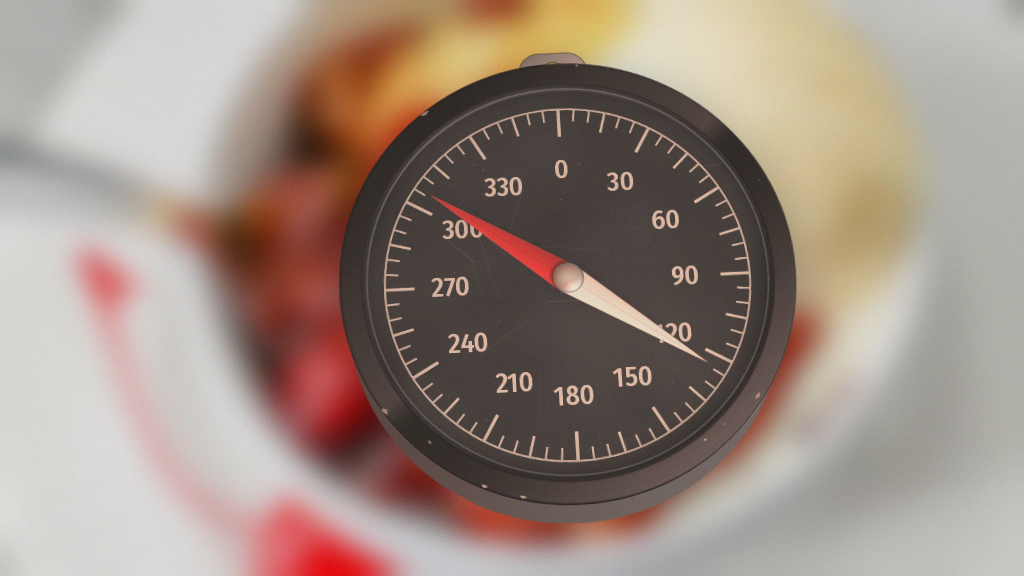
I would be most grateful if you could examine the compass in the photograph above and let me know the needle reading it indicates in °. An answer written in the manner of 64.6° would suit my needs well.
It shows 305°
